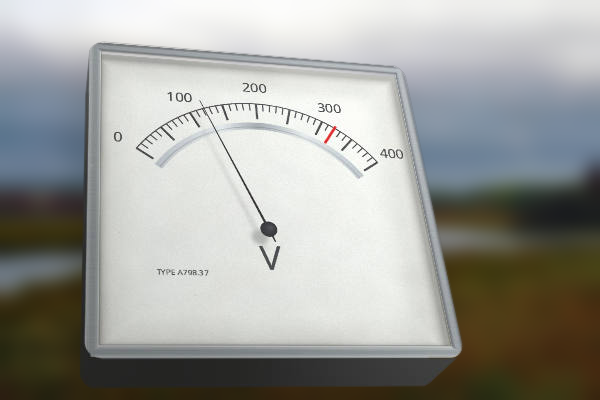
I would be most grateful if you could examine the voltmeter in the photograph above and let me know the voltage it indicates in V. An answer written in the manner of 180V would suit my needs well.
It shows 120V
